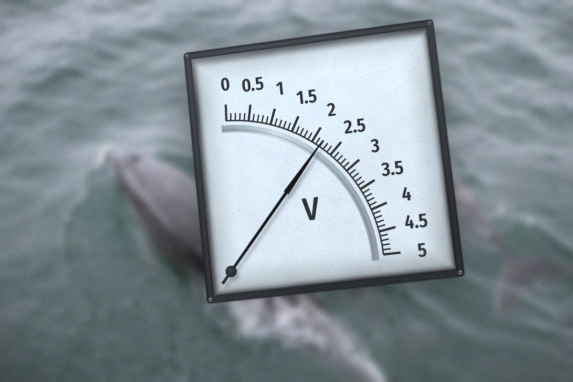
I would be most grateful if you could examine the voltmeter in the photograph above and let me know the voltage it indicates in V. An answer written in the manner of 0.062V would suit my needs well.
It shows 2.2V
